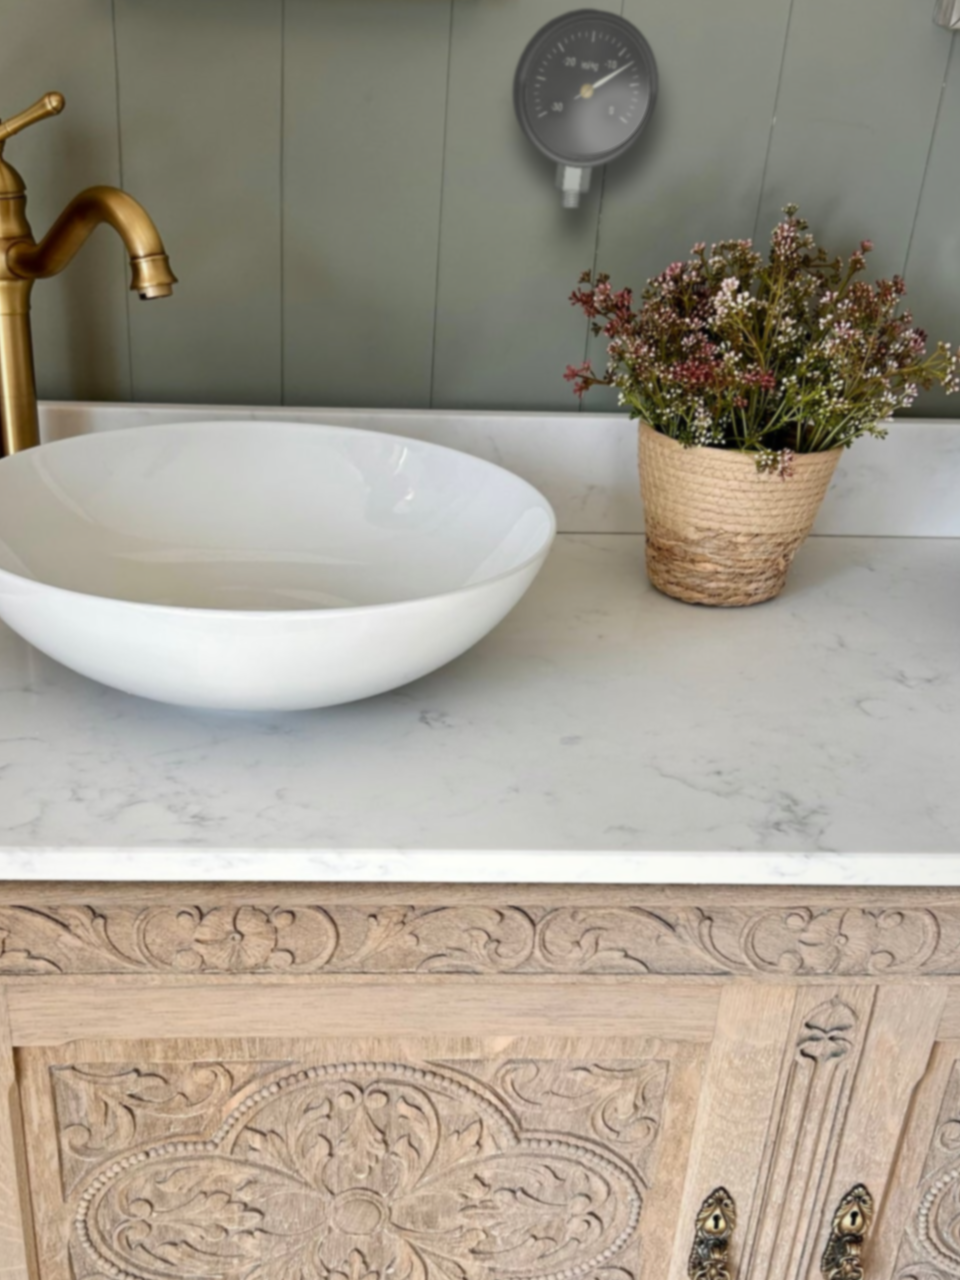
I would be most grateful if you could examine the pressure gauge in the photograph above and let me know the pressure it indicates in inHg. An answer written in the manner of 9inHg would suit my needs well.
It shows -8inHg
